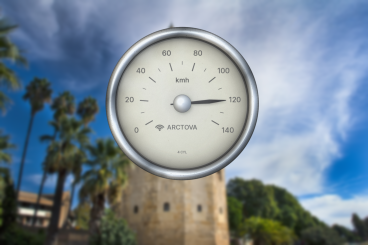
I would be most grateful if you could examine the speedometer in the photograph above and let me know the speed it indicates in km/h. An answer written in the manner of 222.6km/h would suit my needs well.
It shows 120km/h
